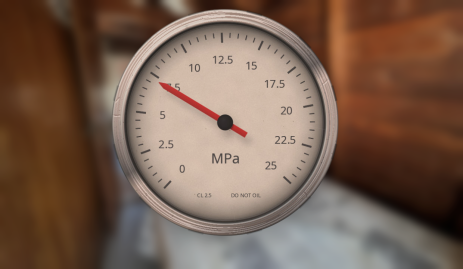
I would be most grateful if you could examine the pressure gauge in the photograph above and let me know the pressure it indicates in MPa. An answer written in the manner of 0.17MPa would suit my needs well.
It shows 7.25MPa
